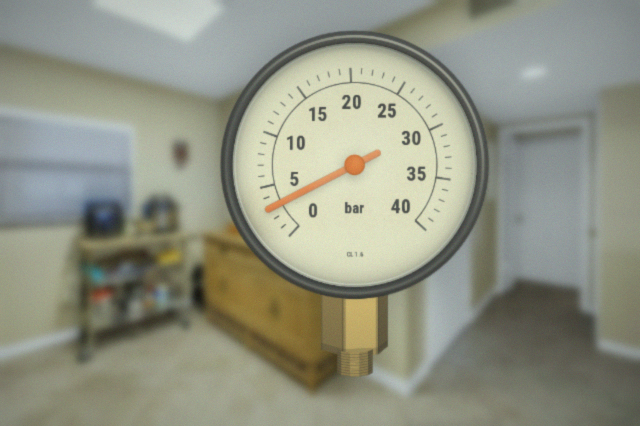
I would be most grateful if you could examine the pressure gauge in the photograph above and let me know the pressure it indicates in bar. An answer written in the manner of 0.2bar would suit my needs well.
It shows 3bar
